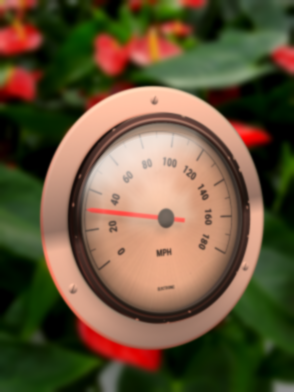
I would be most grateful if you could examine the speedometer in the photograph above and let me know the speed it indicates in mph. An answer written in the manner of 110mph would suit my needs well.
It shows 30mph
